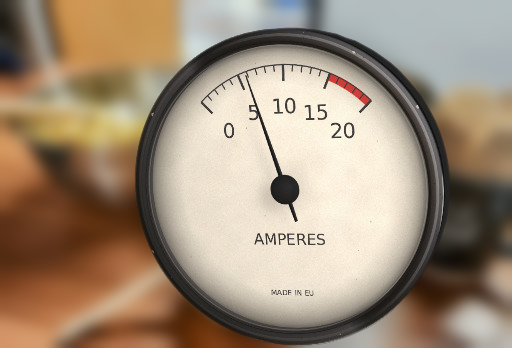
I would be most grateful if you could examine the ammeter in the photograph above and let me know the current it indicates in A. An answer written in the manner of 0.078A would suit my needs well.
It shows 6A
